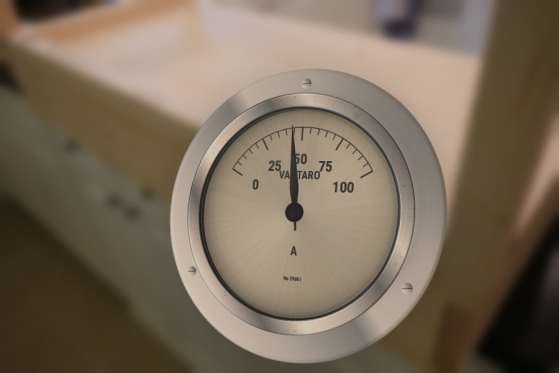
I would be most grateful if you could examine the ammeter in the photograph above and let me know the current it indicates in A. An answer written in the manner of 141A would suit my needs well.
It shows 45A
